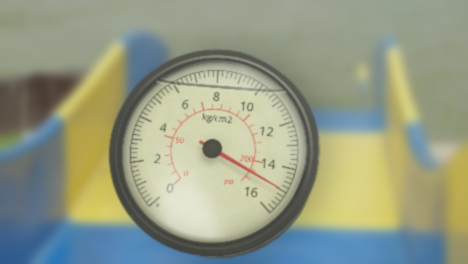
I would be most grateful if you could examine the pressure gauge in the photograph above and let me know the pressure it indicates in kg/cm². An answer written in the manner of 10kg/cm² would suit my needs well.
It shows 15kg/cm²
